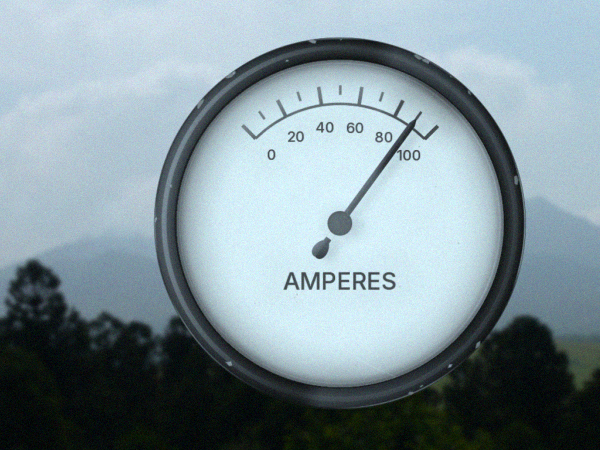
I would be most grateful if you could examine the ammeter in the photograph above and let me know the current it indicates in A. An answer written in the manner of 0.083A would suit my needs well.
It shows 90A
